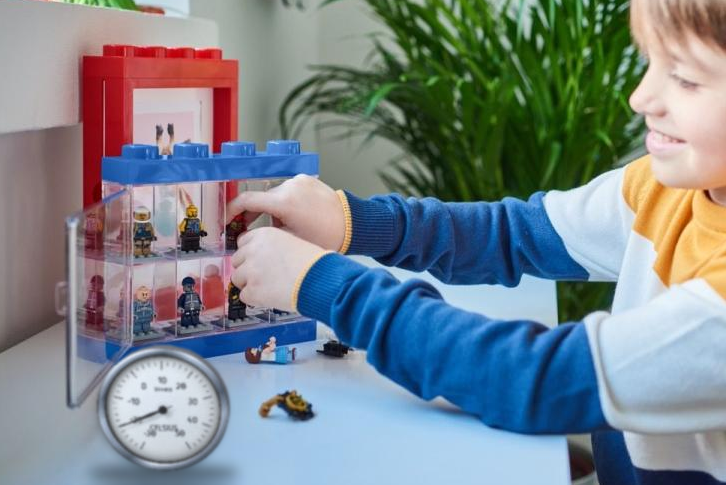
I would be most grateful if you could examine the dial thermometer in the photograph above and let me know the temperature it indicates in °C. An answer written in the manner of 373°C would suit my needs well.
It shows -20°C
